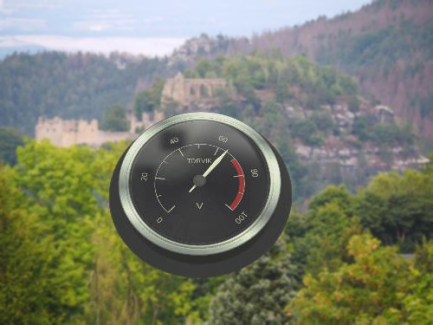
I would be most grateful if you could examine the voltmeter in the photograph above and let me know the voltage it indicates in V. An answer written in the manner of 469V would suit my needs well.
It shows 65V
